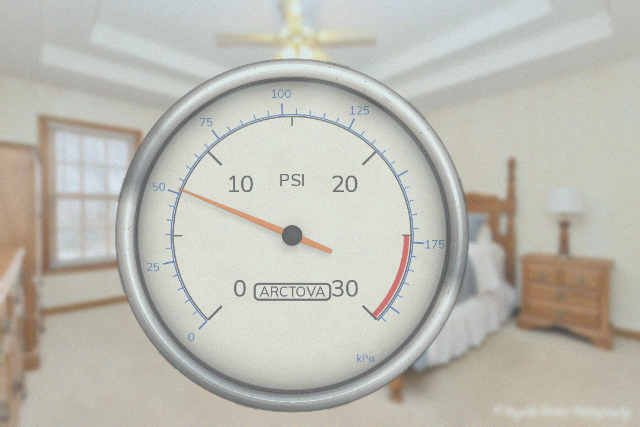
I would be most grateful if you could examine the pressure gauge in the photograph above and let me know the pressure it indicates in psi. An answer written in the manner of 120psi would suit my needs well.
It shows 7.5psi
